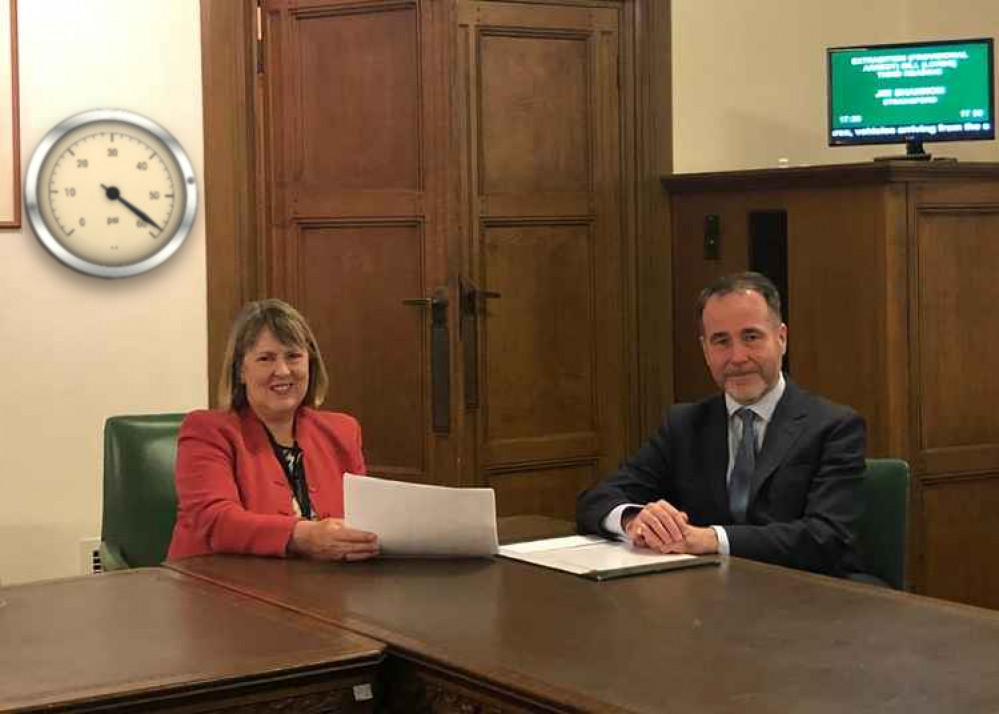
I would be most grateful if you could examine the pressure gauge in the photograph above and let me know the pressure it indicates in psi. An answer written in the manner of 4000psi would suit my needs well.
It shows 58psi
